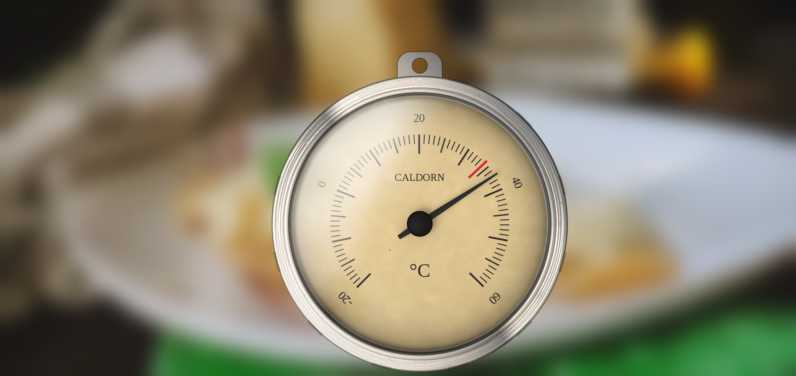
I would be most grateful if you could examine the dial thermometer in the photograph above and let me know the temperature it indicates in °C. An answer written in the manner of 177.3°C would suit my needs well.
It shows 37°C
